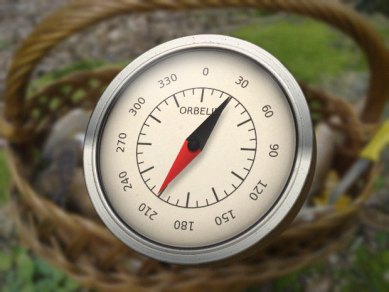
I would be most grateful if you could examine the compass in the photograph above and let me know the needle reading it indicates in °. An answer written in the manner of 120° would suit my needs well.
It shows 210°
